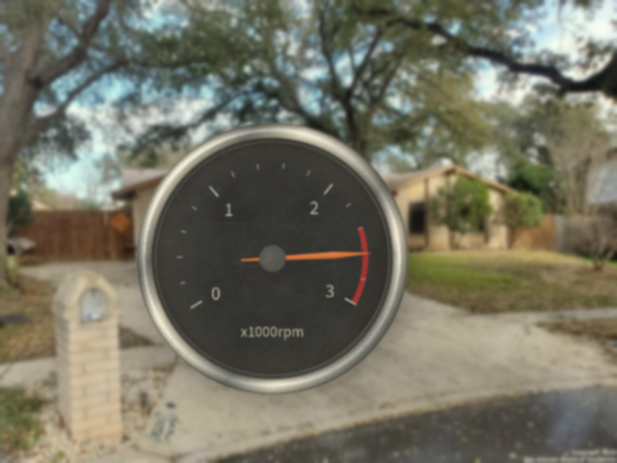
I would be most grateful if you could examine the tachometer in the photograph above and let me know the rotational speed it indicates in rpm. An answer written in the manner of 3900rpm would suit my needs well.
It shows 2600rpm
